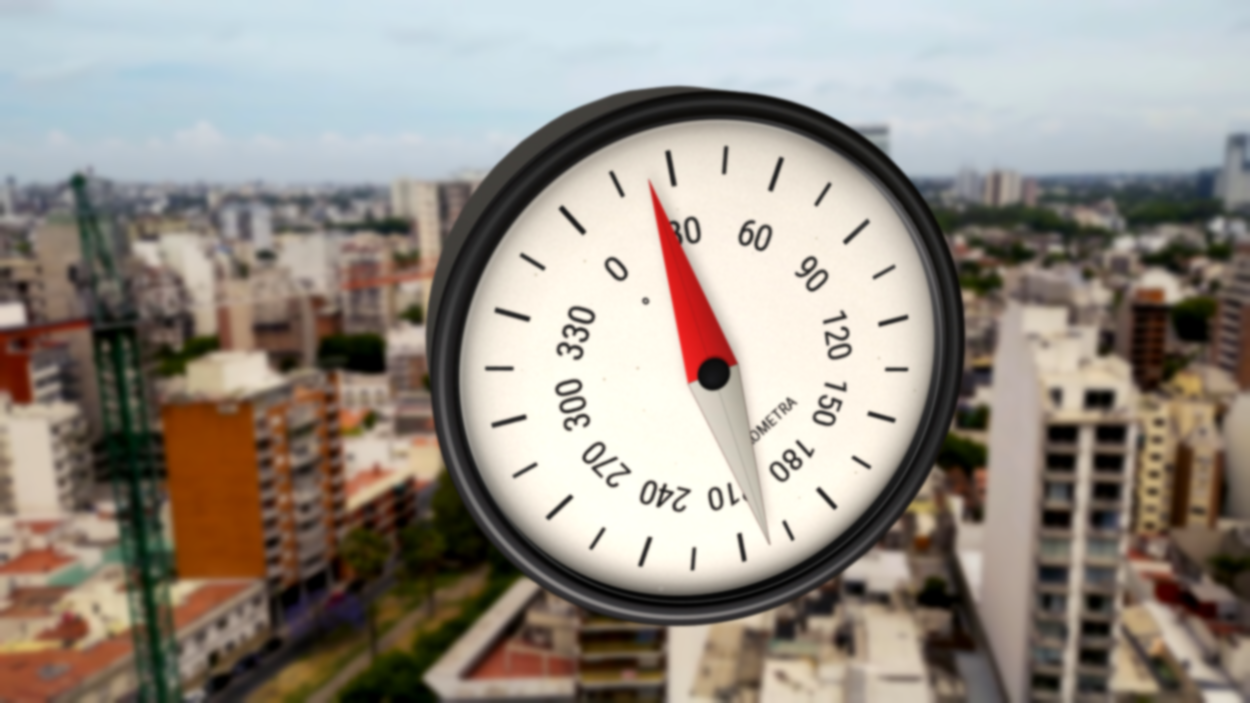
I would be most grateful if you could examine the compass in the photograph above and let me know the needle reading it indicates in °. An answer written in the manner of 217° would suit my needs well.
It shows 22.5°
